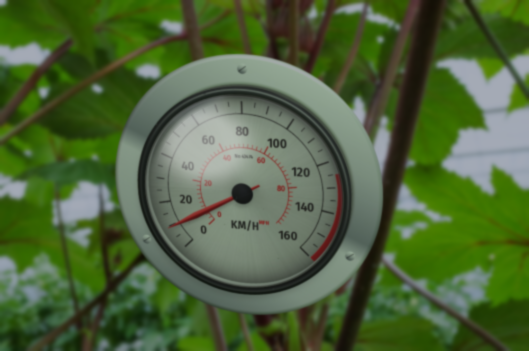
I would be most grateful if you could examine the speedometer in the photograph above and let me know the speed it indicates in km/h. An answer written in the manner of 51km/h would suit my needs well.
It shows 10km/h
